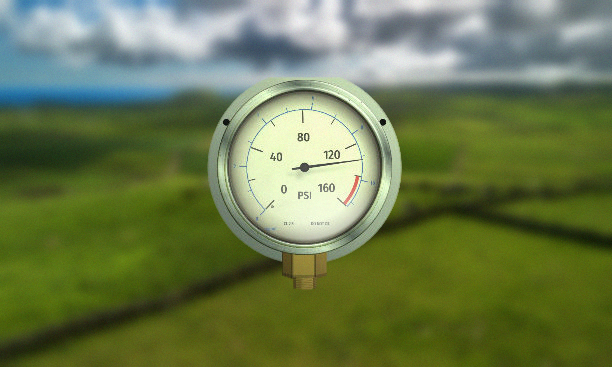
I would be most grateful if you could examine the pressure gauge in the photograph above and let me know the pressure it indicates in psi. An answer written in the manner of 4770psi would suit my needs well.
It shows 130psi
